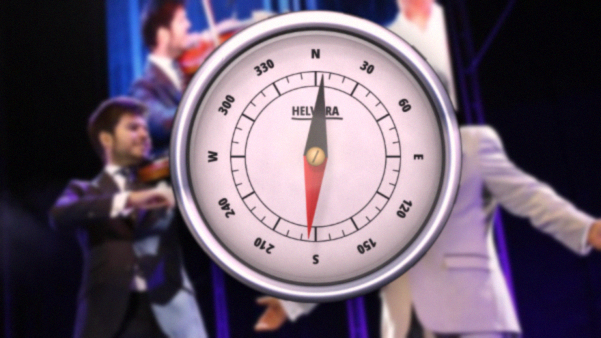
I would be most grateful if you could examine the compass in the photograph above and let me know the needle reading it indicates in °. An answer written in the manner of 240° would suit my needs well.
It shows 185°
